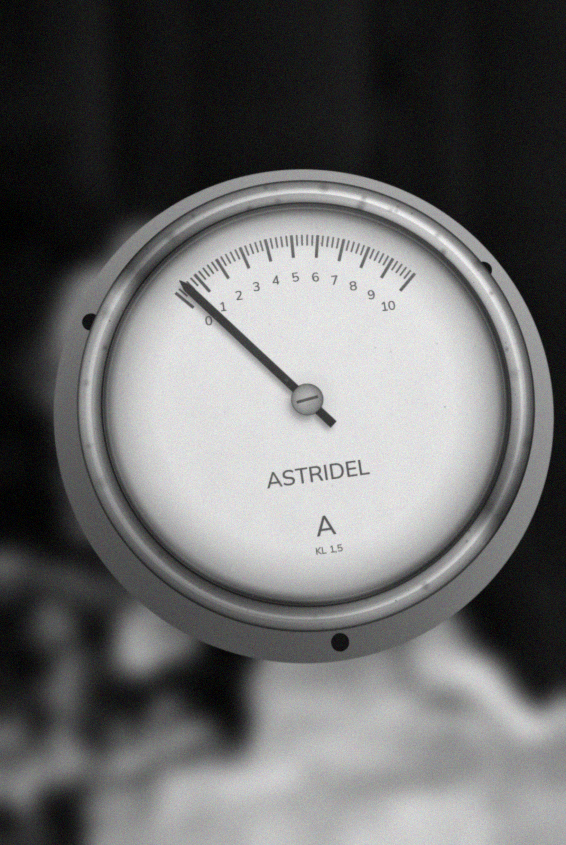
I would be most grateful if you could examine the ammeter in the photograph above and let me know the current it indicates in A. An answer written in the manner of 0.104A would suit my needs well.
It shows 0.4A
